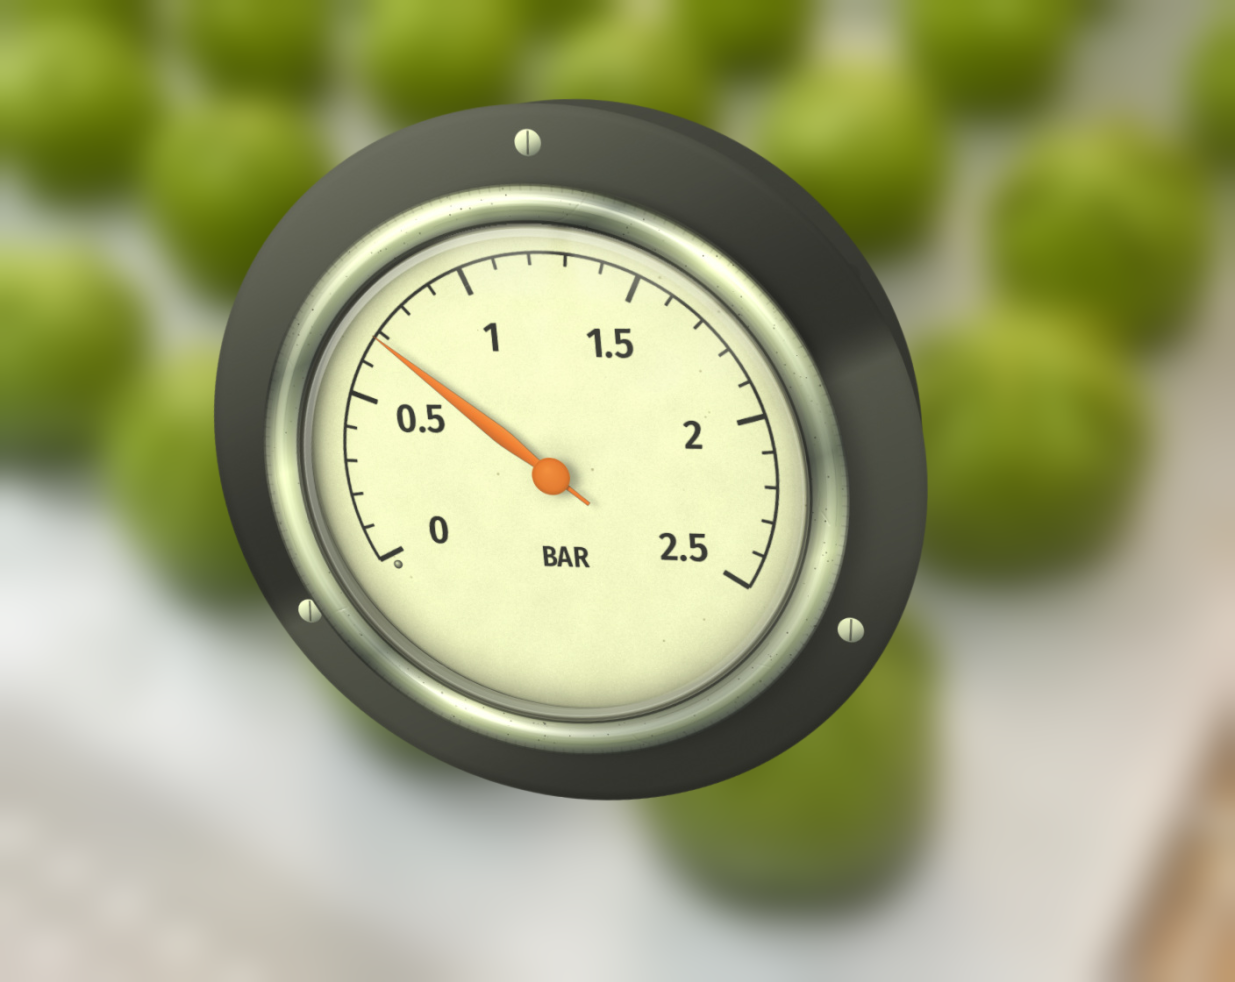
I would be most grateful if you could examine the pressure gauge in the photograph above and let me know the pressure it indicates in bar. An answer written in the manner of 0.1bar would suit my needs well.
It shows 0.7bar
